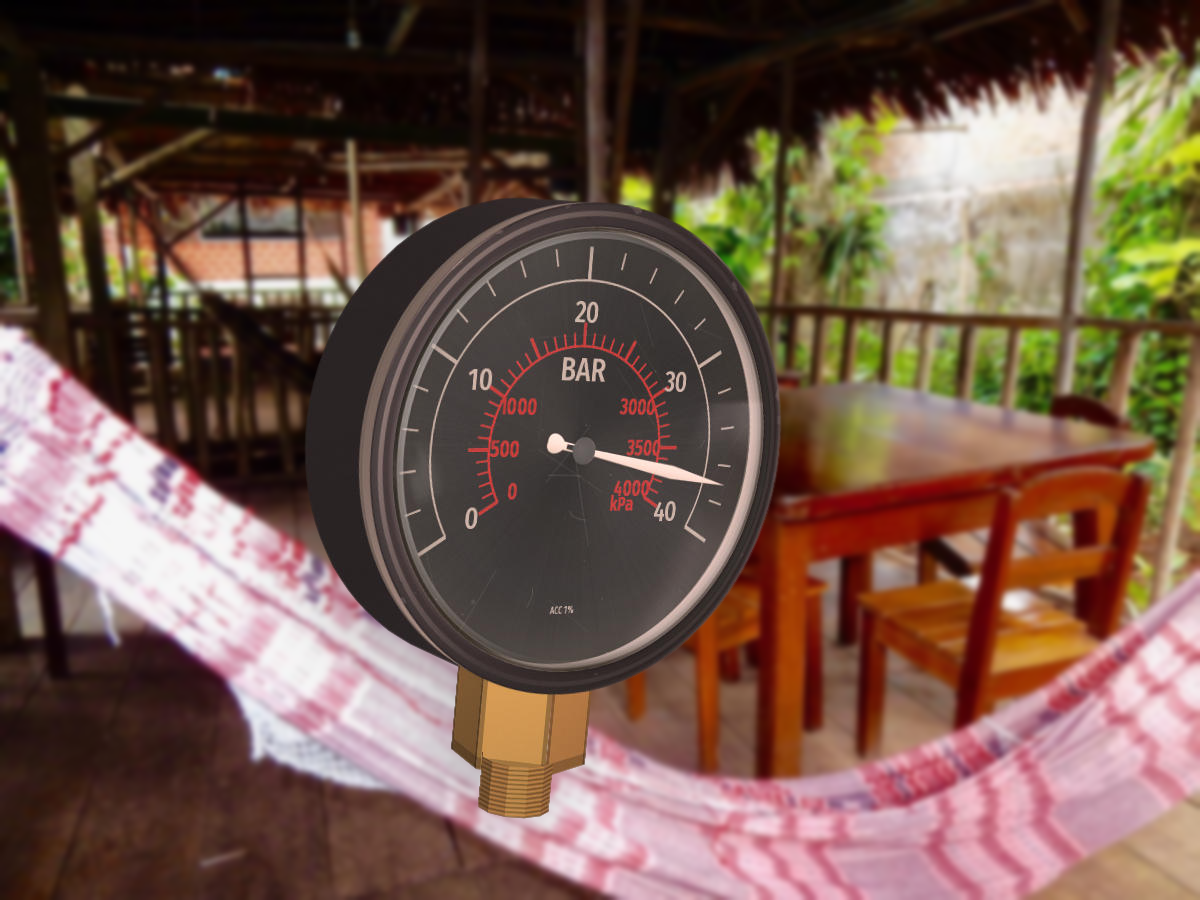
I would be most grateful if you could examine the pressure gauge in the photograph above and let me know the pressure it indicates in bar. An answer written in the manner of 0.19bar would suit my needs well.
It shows 37bar
